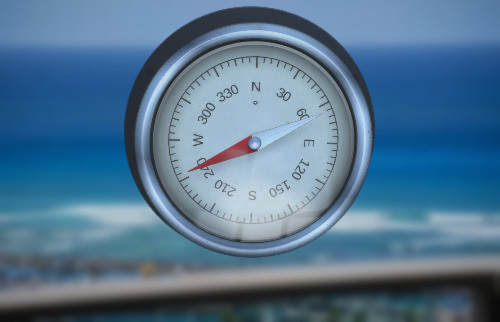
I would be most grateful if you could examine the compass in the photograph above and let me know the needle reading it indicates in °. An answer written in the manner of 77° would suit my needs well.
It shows 245°
